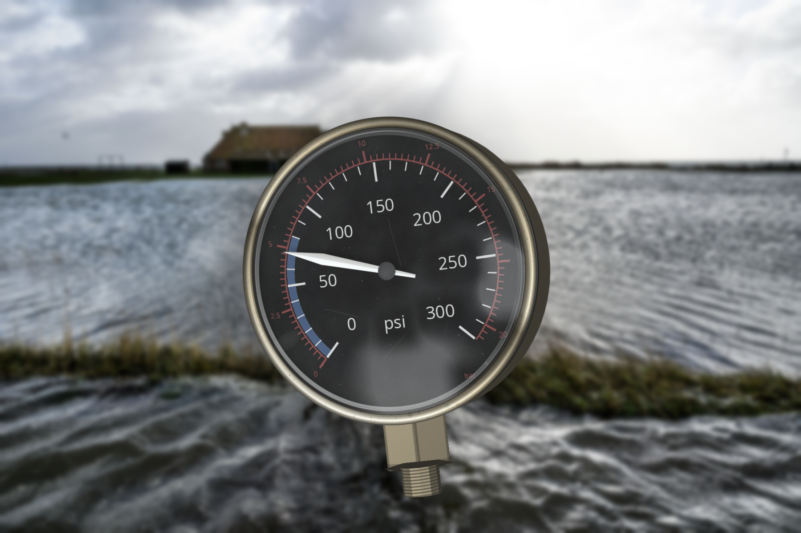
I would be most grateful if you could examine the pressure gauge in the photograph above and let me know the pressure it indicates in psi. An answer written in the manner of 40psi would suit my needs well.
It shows 70psi
